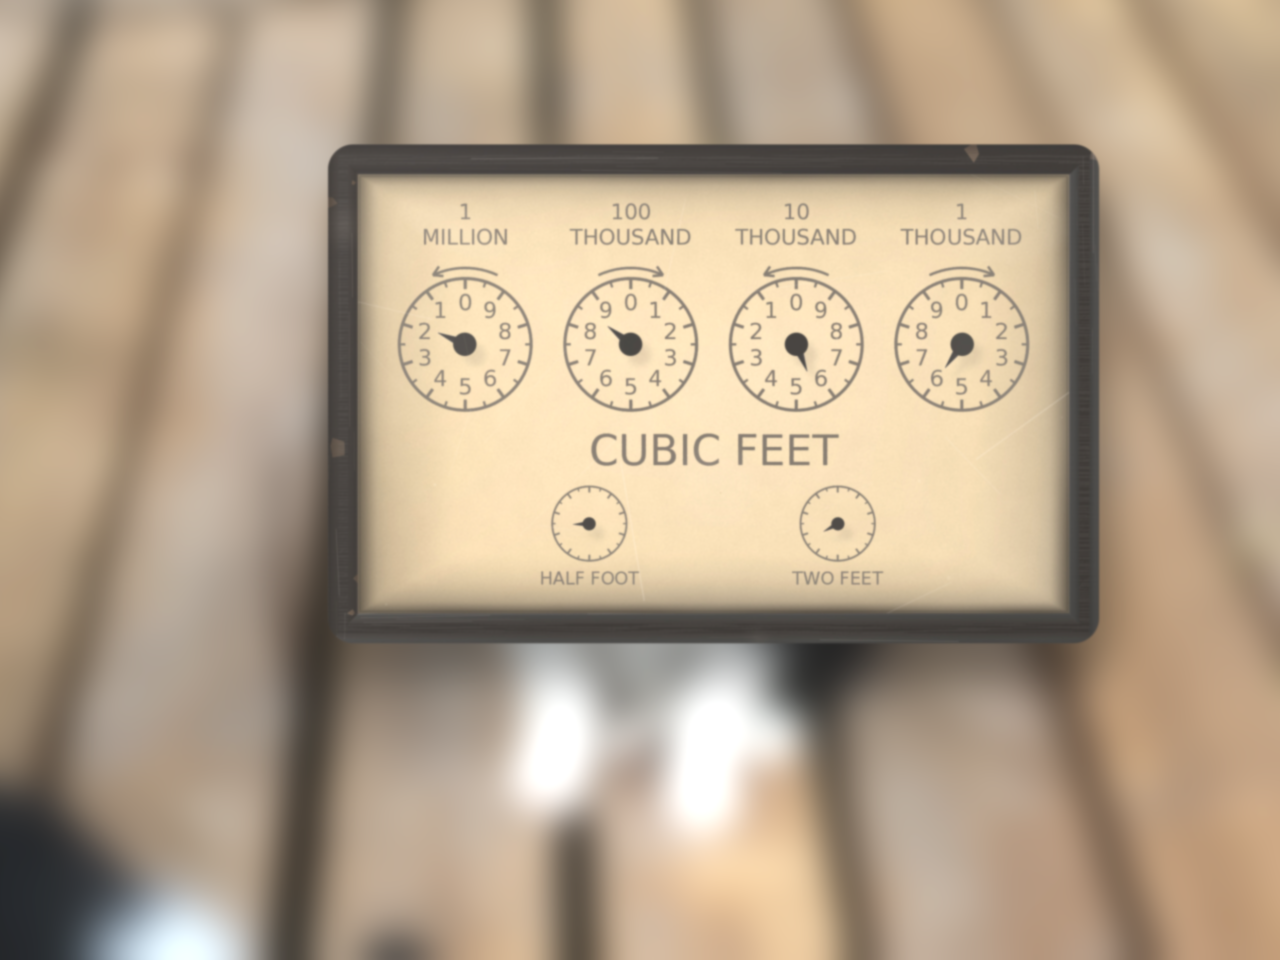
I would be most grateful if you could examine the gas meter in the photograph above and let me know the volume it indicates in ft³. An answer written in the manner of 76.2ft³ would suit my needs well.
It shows 185600ft³
